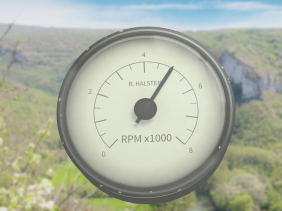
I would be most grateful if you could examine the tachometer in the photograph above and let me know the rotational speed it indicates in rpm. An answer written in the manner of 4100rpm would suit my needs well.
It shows 5000rpm
